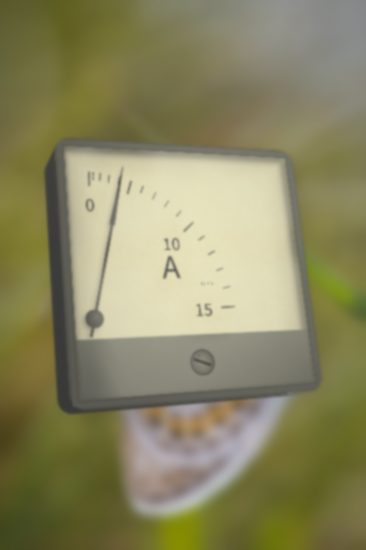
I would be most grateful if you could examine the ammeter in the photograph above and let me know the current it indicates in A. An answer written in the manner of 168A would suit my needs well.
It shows 4A
